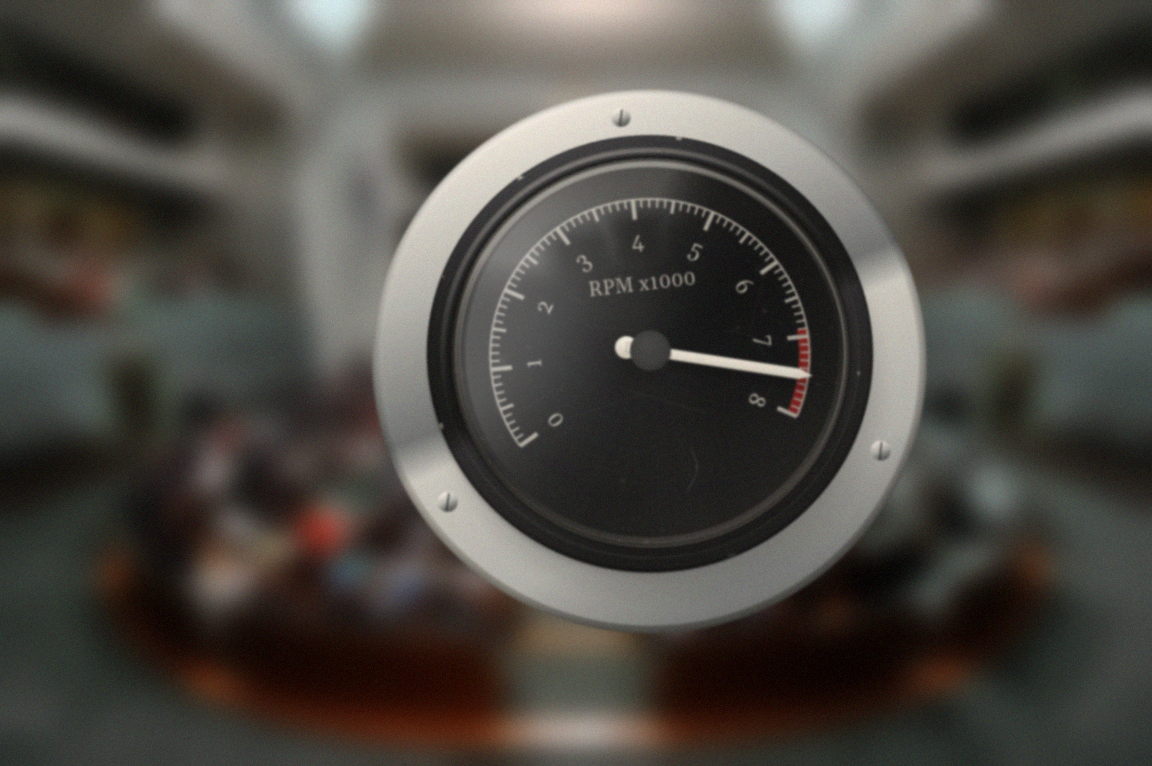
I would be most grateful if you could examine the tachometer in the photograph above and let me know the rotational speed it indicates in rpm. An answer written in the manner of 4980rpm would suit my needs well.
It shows 7500rpm
